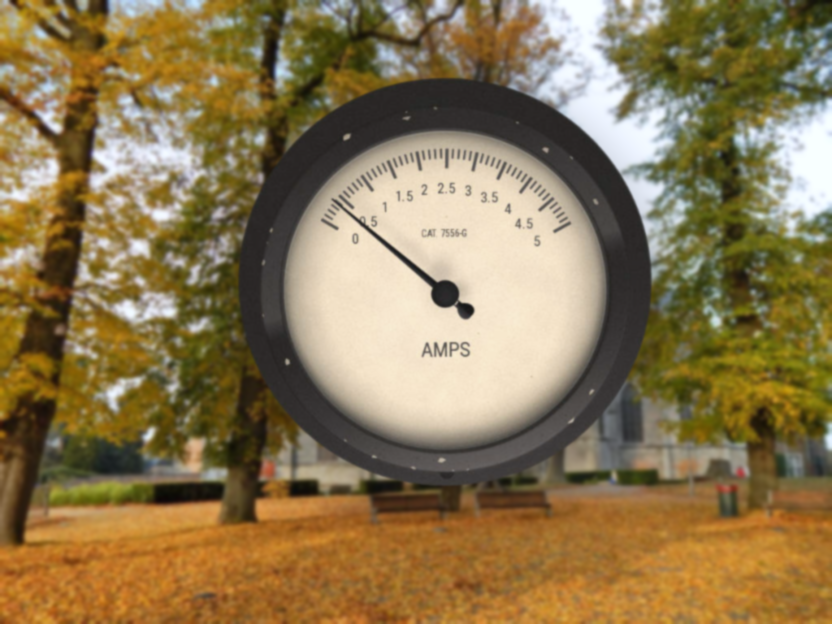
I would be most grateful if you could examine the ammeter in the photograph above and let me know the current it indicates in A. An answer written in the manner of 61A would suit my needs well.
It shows 0.4A
